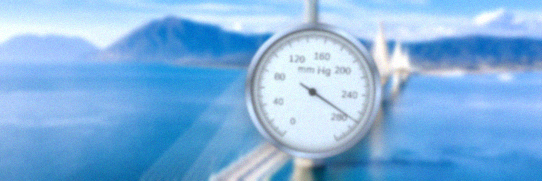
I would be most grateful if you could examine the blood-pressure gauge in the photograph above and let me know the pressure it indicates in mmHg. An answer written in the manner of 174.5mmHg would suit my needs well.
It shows 270mmHg
